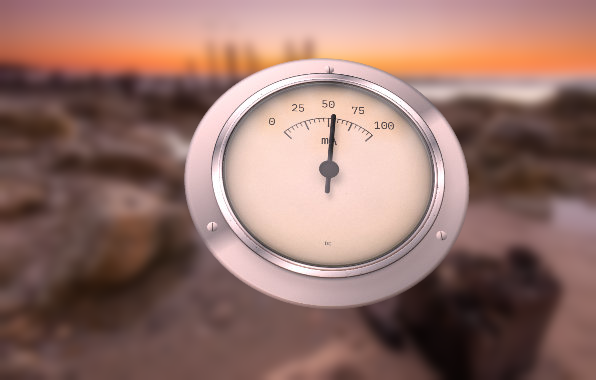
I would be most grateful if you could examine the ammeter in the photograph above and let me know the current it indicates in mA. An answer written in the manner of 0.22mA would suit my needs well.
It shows 55mA
